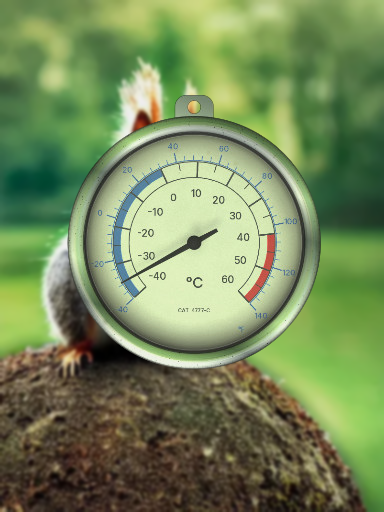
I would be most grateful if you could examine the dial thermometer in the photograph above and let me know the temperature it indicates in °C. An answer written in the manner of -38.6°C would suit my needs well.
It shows -35°C
